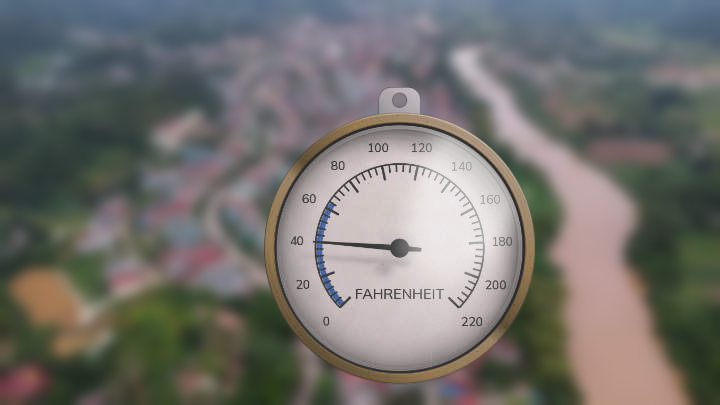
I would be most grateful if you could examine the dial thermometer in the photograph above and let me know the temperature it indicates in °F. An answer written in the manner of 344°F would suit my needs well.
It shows 40°F
